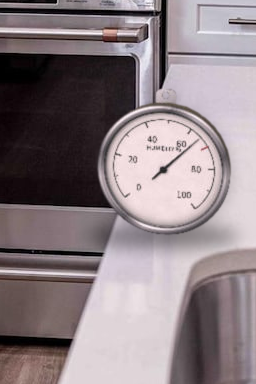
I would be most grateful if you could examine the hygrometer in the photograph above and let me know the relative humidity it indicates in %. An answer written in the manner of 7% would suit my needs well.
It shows 65%
